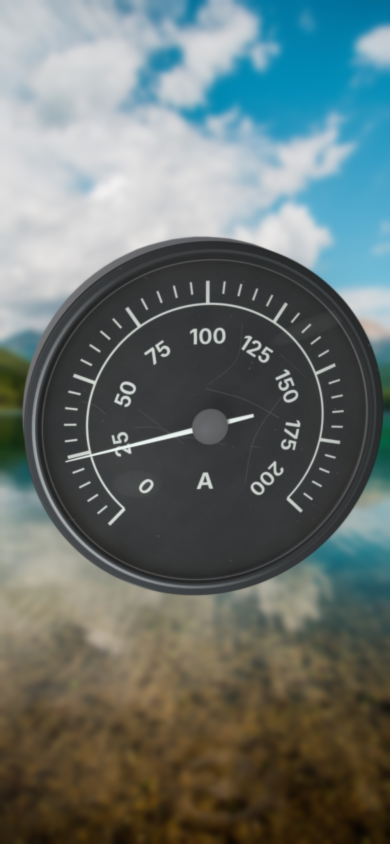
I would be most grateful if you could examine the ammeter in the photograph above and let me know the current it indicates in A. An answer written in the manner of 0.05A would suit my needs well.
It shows 25A
